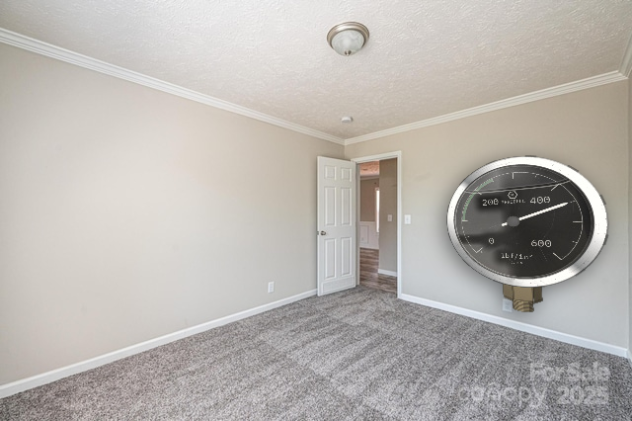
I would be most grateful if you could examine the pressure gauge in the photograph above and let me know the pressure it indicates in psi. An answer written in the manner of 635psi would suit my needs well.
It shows 450psi
